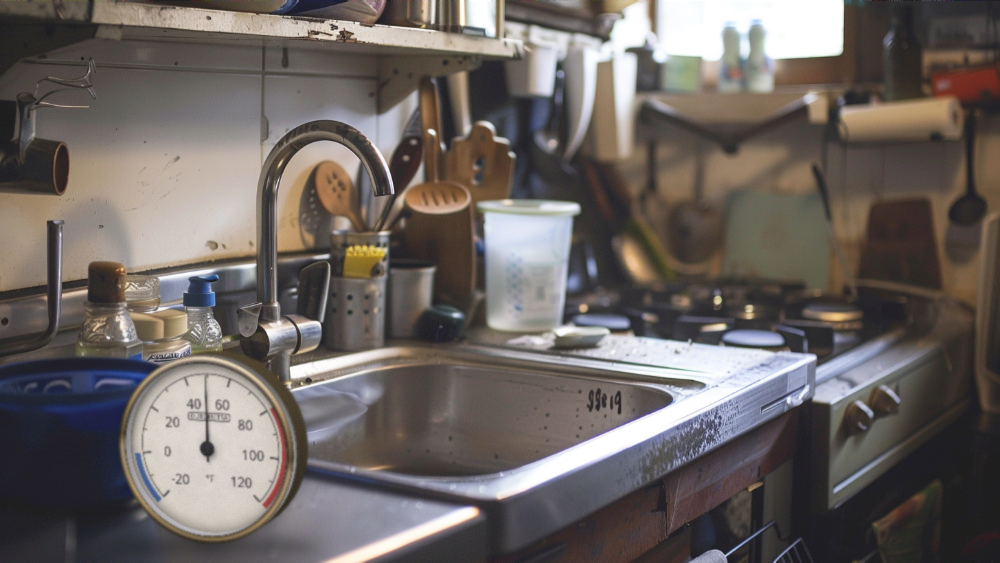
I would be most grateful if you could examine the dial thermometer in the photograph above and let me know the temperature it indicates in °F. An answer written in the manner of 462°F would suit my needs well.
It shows 50°F
